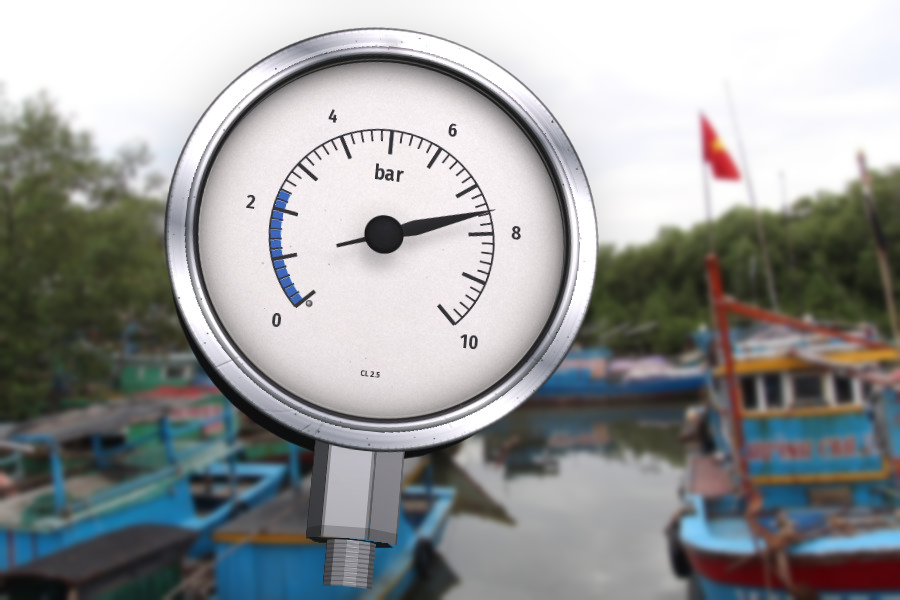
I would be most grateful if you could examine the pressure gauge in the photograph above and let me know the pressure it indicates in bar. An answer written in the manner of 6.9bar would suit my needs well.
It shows 7.6bar
